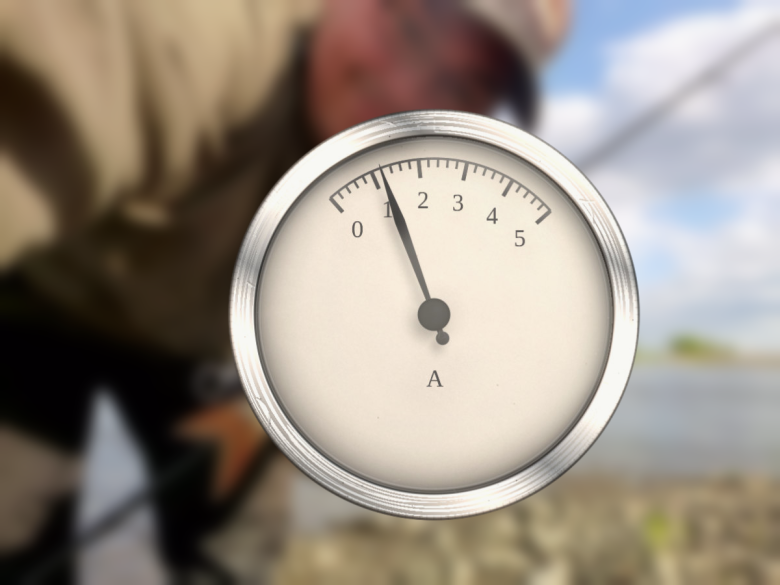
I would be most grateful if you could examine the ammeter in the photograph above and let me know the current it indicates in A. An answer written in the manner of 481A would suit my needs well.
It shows 1.2A
